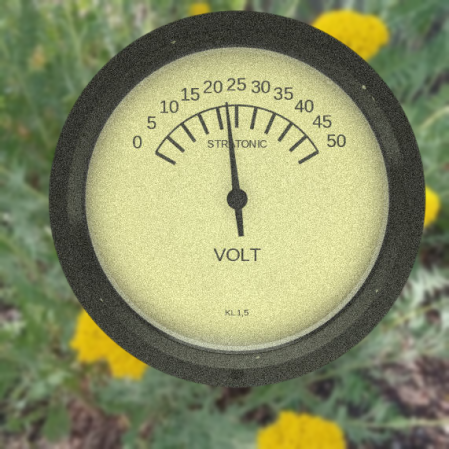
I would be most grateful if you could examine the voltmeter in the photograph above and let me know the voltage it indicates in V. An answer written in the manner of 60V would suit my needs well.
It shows 22.5V
